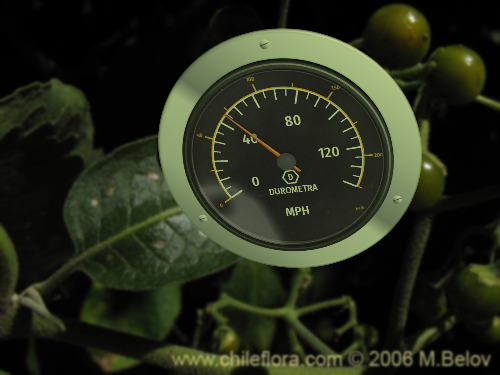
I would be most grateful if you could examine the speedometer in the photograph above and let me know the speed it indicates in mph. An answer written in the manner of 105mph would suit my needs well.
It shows 45mph
